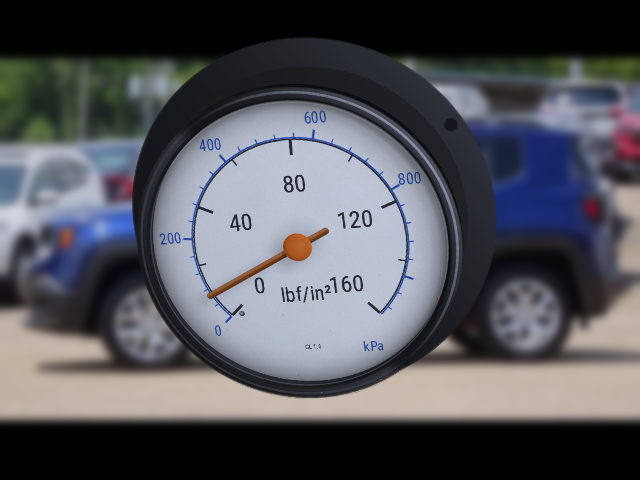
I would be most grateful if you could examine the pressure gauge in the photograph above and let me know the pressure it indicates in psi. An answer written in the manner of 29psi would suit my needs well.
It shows 10psi
